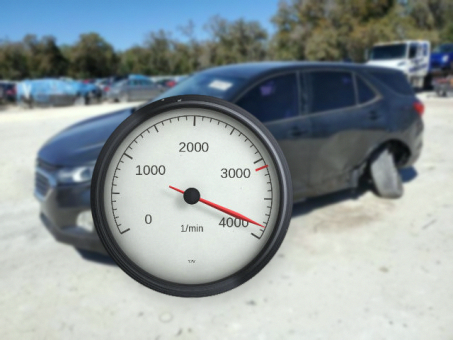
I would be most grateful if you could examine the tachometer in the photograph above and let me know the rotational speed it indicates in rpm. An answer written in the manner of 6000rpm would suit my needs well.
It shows 3850rpm
